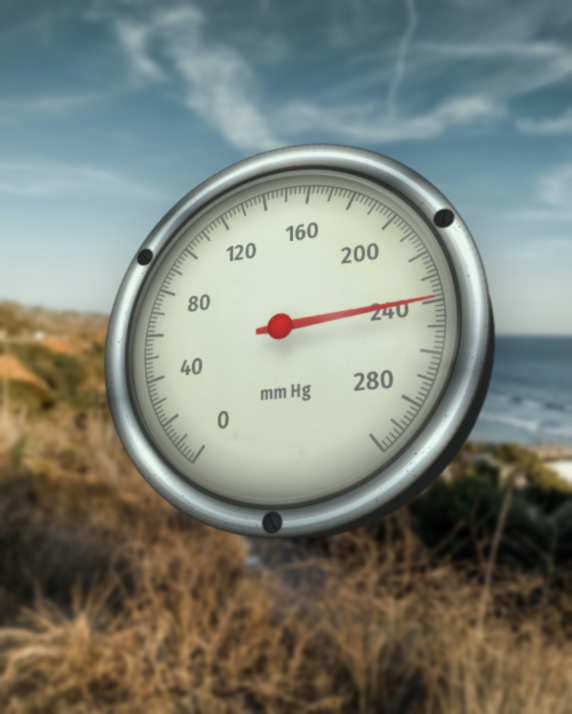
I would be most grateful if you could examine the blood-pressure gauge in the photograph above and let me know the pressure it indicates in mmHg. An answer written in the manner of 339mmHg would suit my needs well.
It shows 240mmHg
